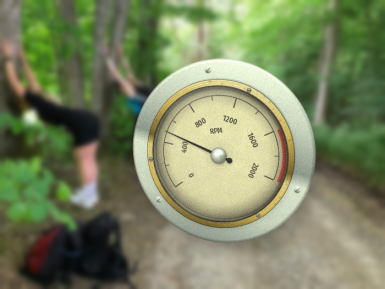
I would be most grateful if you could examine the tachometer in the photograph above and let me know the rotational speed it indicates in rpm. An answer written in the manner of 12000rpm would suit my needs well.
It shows 500rpm
